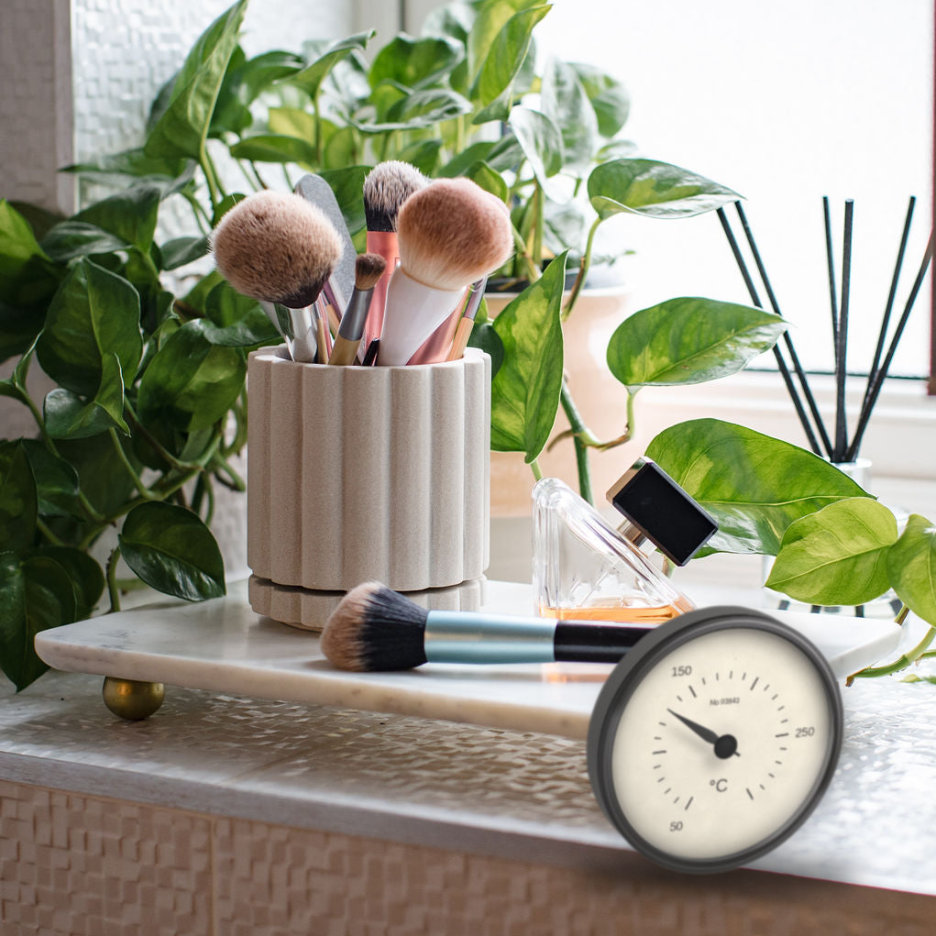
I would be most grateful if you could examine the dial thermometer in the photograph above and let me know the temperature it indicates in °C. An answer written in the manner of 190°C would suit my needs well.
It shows 130°C
